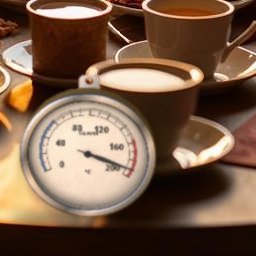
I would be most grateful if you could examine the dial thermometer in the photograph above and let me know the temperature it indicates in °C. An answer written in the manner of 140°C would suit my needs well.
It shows 190°C
